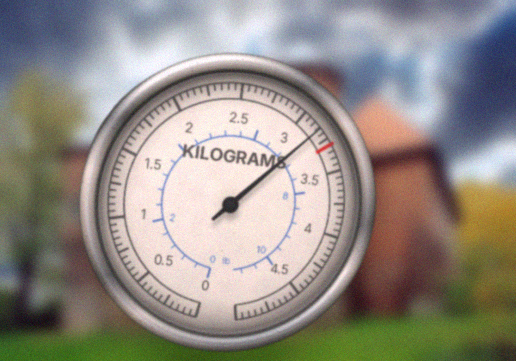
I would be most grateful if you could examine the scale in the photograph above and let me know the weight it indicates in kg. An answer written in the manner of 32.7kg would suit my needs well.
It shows 3.15kg
